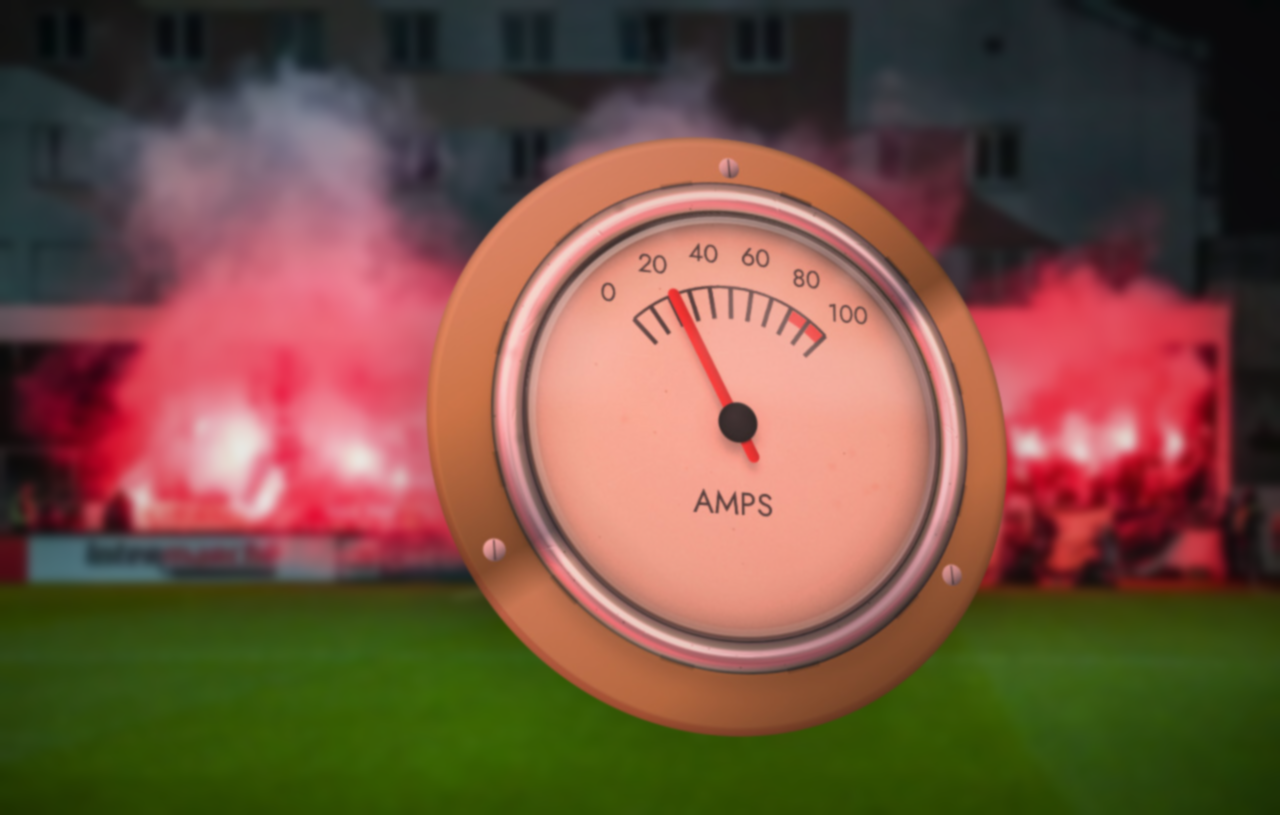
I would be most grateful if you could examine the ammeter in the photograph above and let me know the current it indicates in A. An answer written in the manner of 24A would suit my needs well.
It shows 20A
